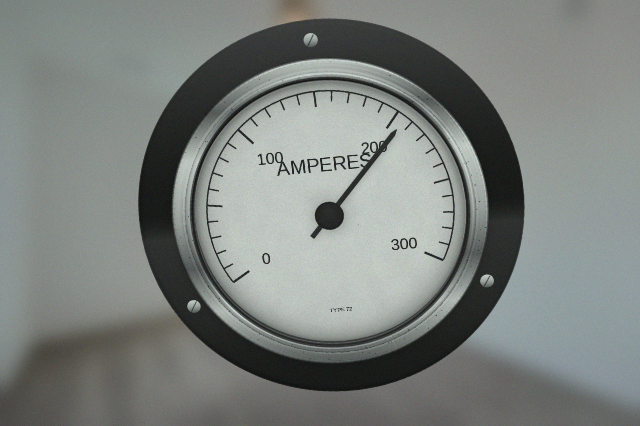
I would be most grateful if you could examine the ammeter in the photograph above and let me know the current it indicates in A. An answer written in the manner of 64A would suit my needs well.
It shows 205A
